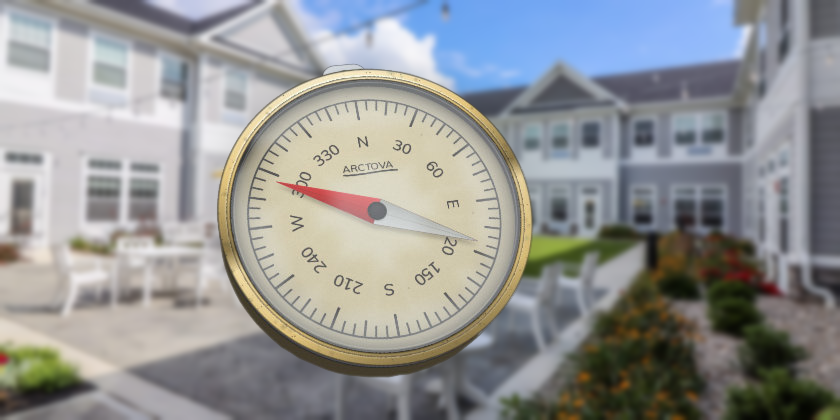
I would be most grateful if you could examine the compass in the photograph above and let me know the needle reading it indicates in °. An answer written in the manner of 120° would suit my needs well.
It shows 295°
